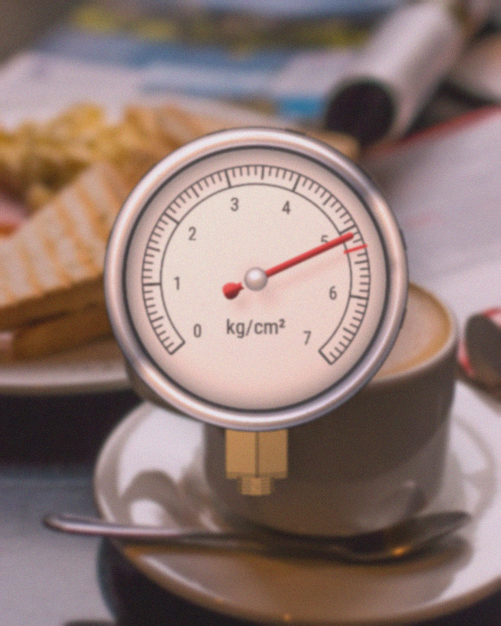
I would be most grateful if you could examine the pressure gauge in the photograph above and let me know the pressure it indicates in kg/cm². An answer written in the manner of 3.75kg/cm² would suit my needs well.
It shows 5.1kg/cm²
